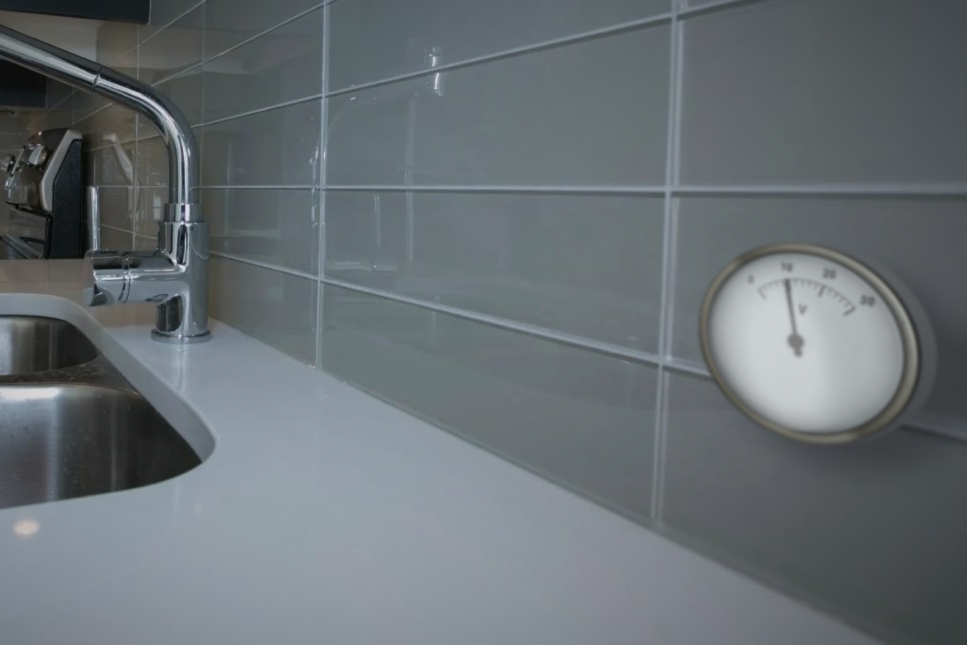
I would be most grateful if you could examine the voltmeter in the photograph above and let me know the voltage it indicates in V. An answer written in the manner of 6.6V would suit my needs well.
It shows 10V
